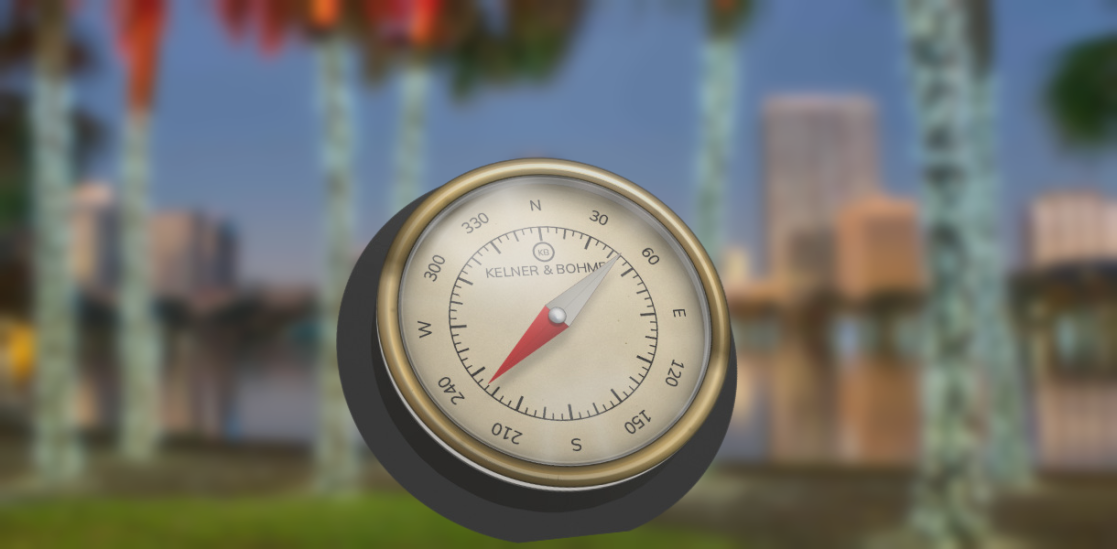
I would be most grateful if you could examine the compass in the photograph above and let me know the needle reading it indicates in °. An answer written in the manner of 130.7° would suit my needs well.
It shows 230°
